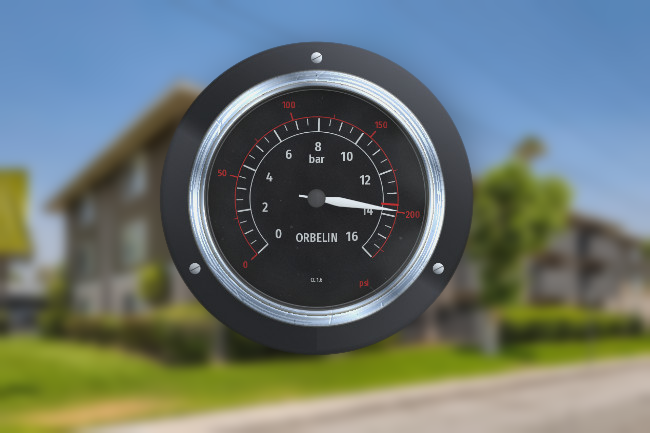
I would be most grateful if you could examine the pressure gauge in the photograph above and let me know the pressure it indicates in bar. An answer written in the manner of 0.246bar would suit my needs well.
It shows 13.75bar
